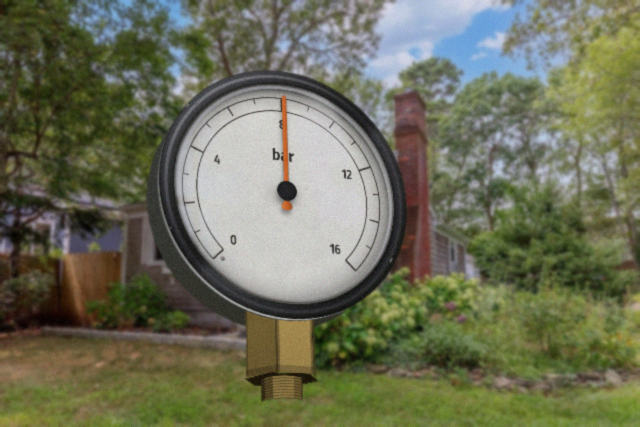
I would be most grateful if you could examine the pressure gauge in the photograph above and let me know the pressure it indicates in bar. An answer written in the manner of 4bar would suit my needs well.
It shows 8bar
